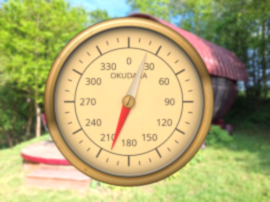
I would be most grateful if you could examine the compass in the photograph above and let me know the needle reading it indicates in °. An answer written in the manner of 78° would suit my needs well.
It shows 200°
